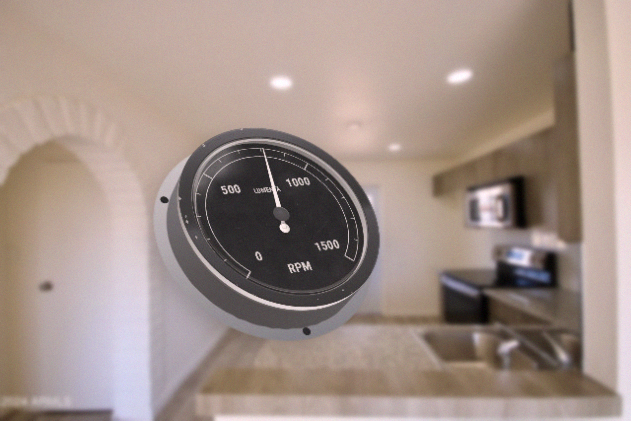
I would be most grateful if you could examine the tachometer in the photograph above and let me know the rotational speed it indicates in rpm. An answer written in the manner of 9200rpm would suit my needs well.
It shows 800rpm
